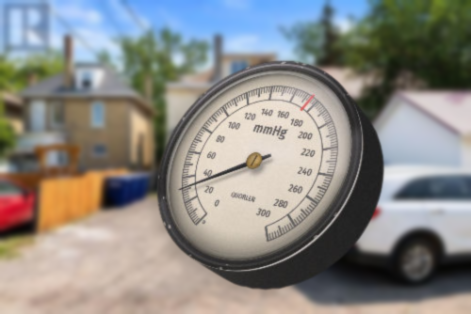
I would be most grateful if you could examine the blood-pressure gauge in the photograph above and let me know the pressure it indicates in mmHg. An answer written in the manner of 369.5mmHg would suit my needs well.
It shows 30mmHg
